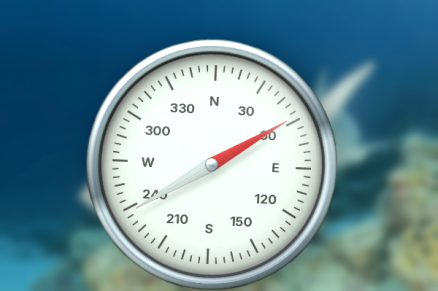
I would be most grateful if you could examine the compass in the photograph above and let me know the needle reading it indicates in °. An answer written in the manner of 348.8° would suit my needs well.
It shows 57.5°
